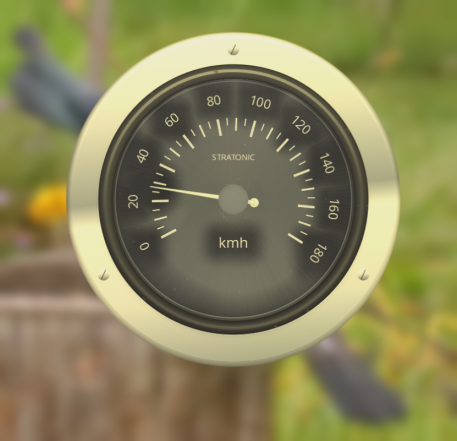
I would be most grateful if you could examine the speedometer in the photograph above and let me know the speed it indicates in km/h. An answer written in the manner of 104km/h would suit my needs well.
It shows 27.5km/h
